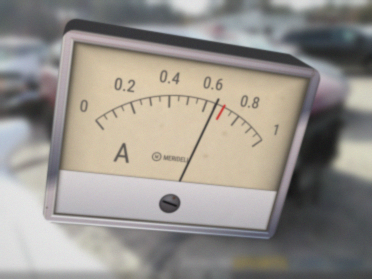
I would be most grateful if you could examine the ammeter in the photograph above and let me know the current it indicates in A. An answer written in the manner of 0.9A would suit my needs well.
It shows 0.65A
